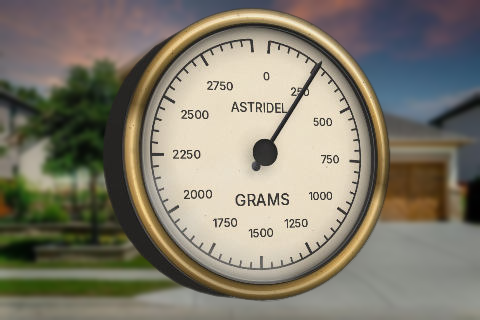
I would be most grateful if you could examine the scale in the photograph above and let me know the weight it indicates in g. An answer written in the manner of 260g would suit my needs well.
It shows 250g
